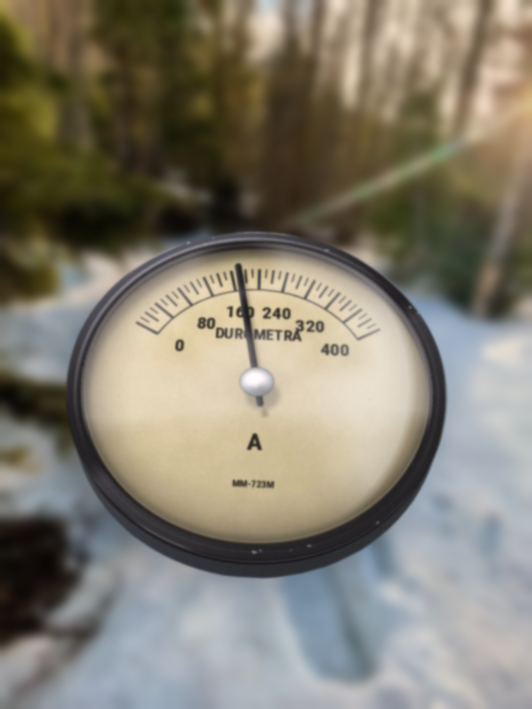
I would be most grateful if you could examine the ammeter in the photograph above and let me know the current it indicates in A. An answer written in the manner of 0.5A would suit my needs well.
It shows 170A
